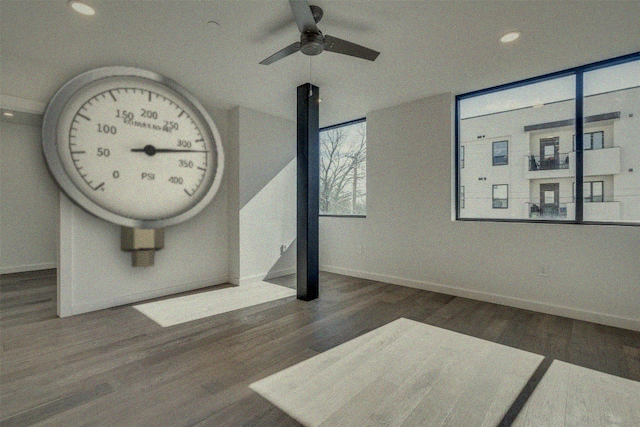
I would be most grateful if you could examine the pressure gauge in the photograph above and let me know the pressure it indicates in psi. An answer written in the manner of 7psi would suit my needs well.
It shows 320psi
